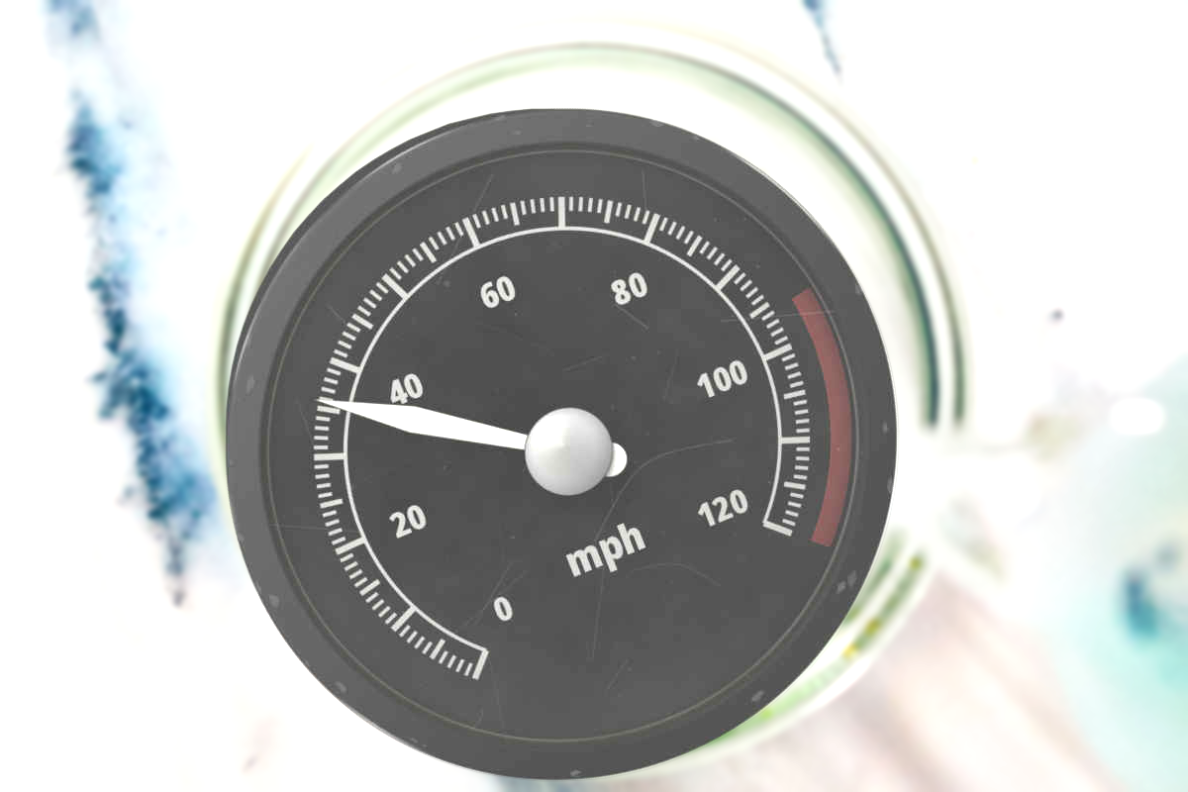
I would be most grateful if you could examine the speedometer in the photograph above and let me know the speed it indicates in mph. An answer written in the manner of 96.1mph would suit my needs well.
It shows 36mph
